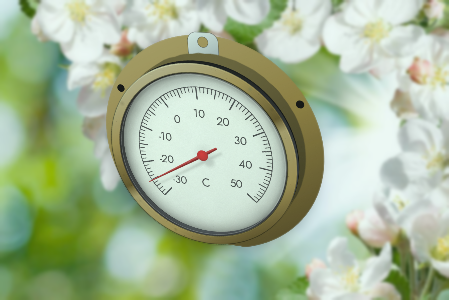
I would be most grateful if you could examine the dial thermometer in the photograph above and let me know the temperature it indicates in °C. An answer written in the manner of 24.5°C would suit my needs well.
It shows -25°C
